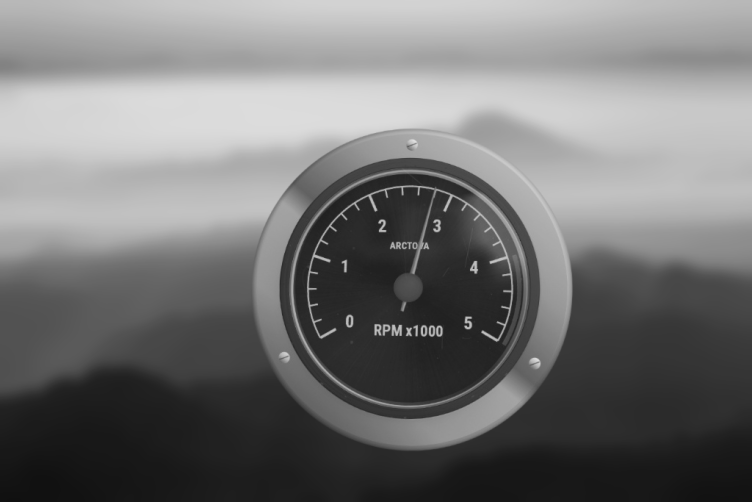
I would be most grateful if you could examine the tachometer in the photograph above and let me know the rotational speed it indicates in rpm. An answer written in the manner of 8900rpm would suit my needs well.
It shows 2800rpm
